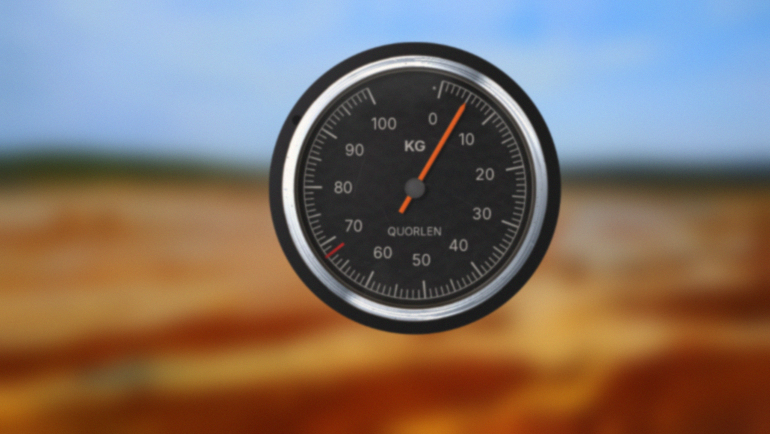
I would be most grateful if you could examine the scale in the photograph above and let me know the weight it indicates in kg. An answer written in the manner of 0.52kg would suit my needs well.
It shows 5kg
